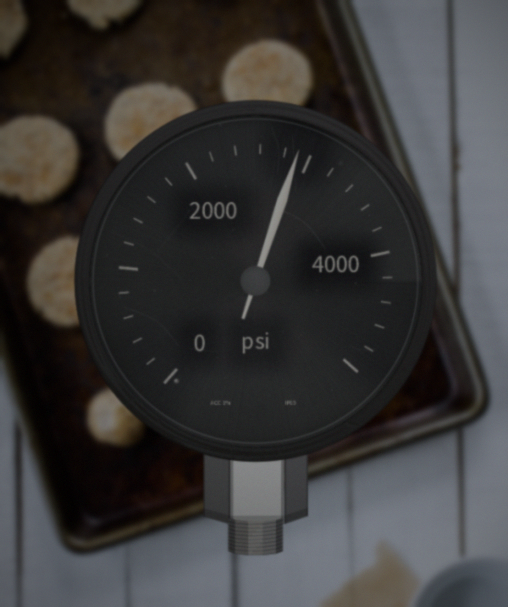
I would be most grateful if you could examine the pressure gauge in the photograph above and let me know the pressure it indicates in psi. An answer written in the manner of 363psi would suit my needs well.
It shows 2900psi
